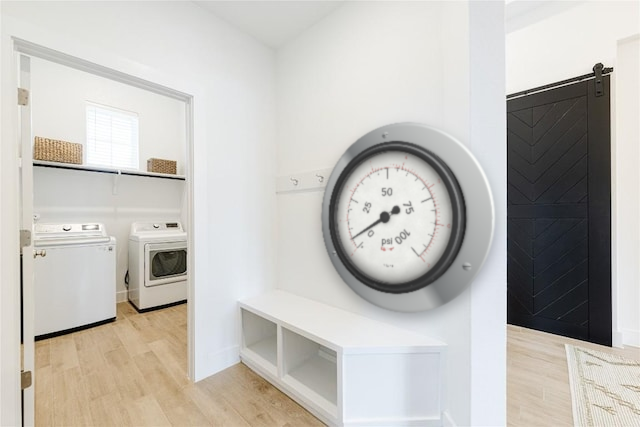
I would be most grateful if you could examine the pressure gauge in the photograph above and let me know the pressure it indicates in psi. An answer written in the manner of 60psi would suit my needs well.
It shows 5psi
